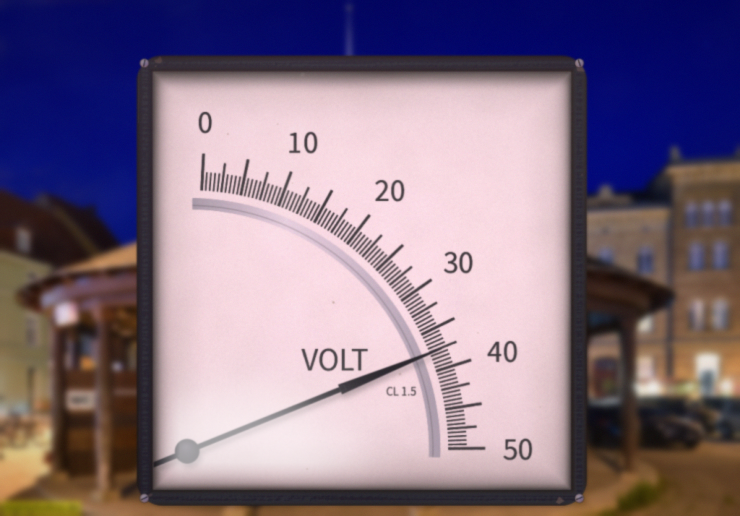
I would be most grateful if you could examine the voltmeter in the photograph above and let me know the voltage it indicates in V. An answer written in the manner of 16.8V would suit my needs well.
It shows 37.5V
